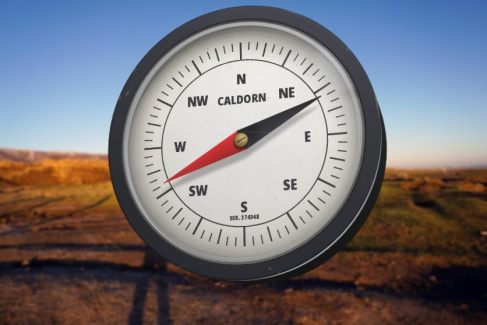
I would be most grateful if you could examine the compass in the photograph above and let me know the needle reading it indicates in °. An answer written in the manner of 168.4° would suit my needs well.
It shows 245°
